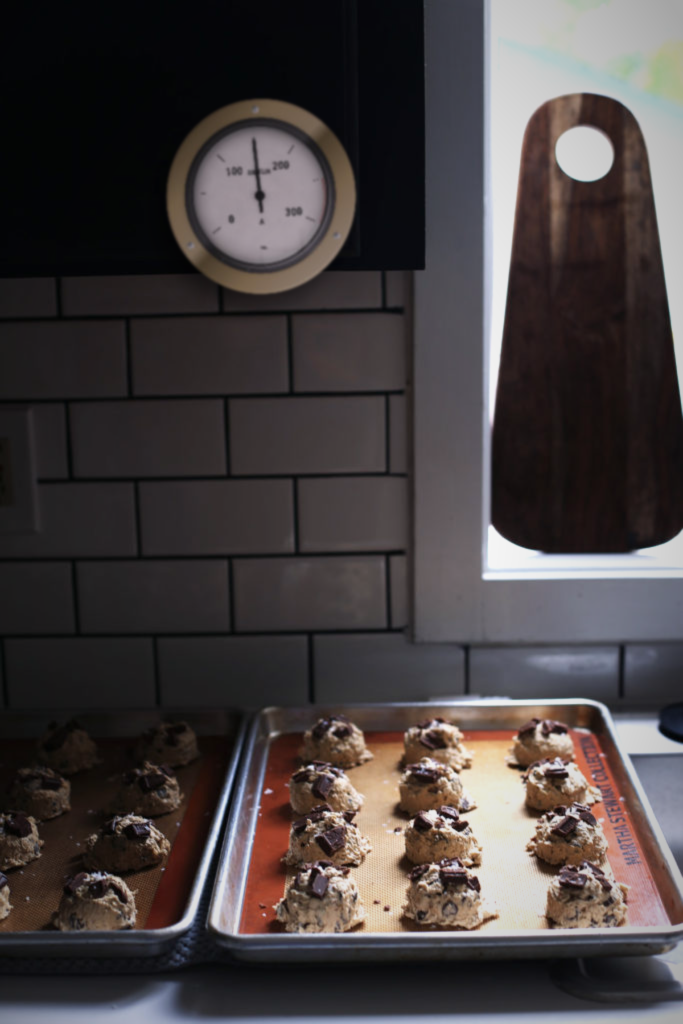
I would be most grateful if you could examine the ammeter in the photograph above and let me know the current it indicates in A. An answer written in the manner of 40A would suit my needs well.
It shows 150A
